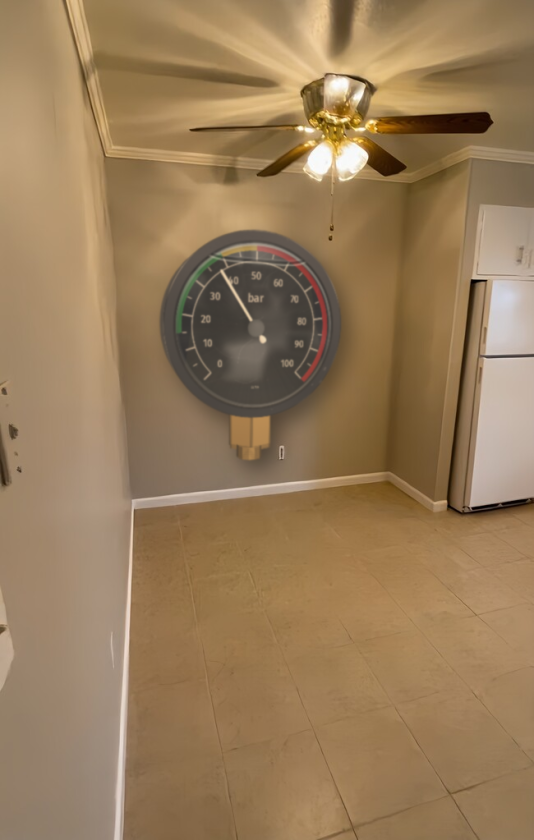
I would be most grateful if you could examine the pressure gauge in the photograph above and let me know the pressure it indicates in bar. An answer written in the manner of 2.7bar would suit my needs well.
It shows 37.5bar
